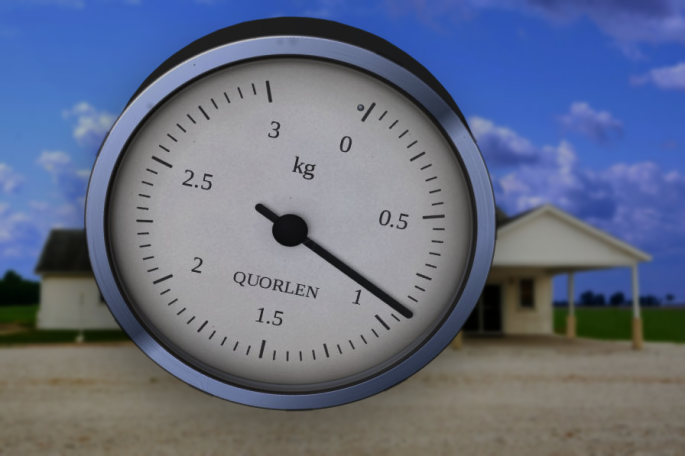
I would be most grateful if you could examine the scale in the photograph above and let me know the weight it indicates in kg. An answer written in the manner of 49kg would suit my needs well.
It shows 0.9kg
